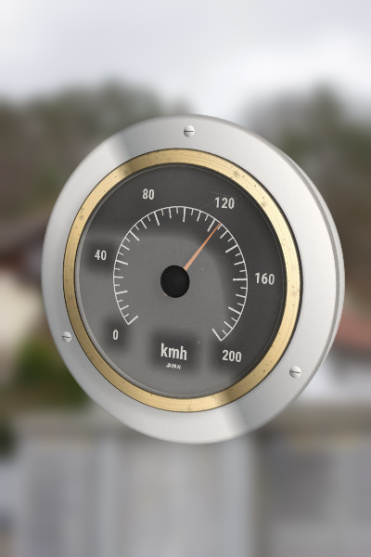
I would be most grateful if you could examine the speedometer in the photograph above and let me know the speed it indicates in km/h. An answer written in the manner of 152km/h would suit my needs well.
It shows 125km/h
